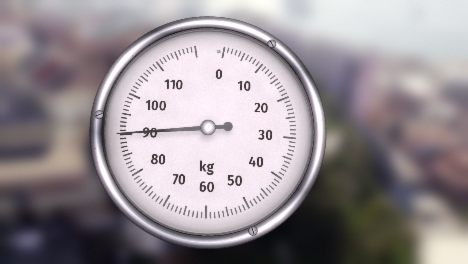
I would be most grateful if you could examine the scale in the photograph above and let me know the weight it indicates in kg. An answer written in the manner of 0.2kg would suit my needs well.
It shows 90kg
